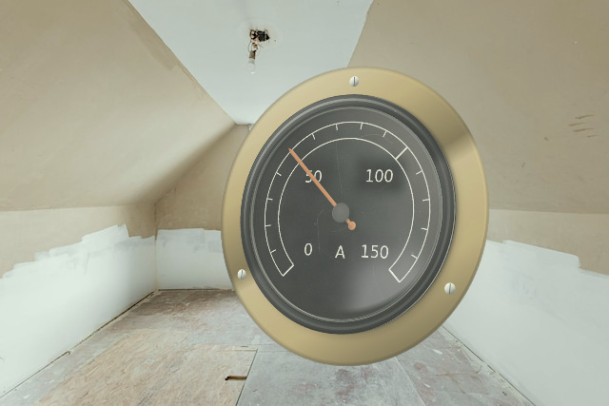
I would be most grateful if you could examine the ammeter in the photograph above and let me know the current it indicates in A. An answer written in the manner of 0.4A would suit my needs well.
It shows 50A
